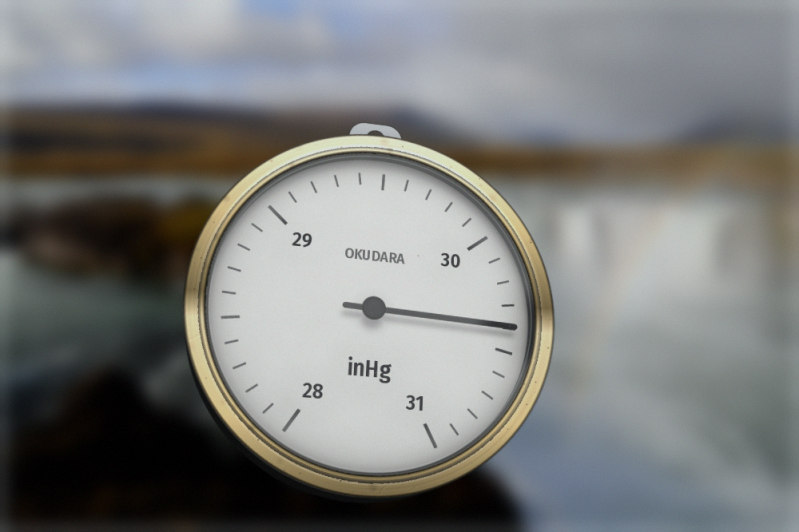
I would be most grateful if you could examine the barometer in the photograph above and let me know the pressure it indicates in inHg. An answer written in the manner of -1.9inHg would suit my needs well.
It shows 30.4inHg
